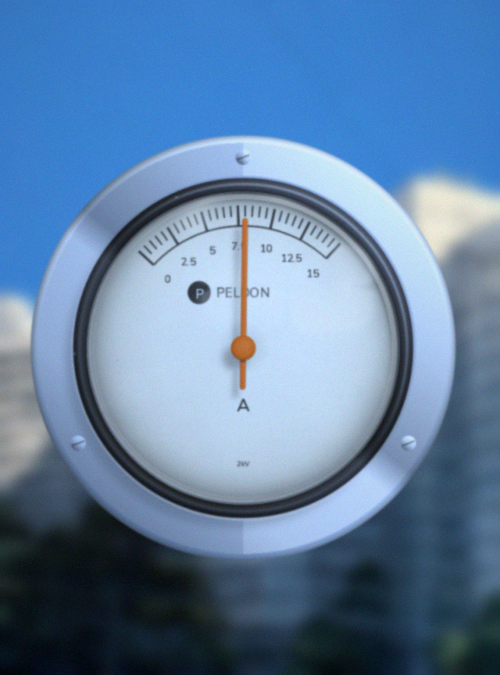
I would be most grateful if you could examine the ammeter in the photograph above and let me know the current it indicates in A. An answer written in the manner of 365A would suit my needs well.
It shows 8A
